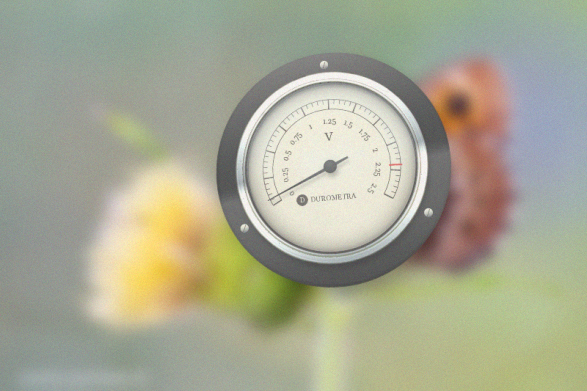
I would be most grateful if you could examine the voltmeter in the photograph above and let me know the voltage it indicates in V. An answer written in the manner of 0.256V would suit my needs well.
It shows 0.05V
